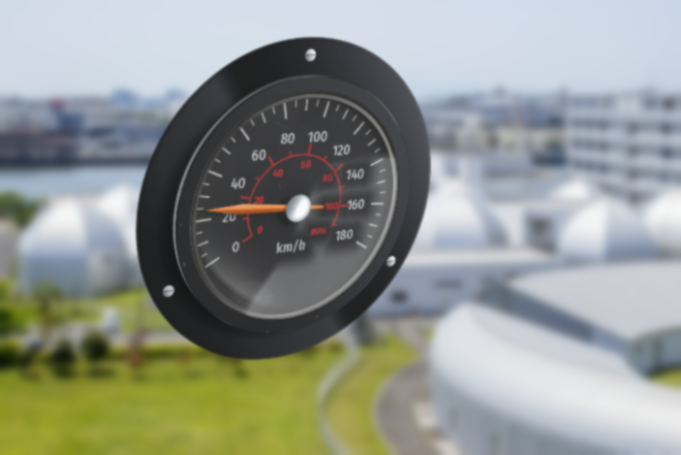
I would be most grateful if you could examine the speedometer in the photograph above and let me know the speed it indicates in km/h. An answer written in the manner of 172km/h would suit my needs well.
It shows 25km/h
